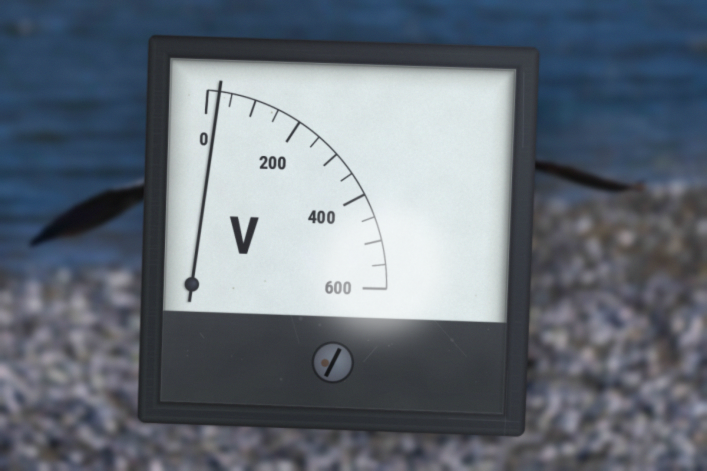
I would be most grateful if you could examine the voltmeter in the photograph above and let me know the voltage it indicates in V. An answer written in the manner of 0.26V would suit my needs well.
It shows 25V
